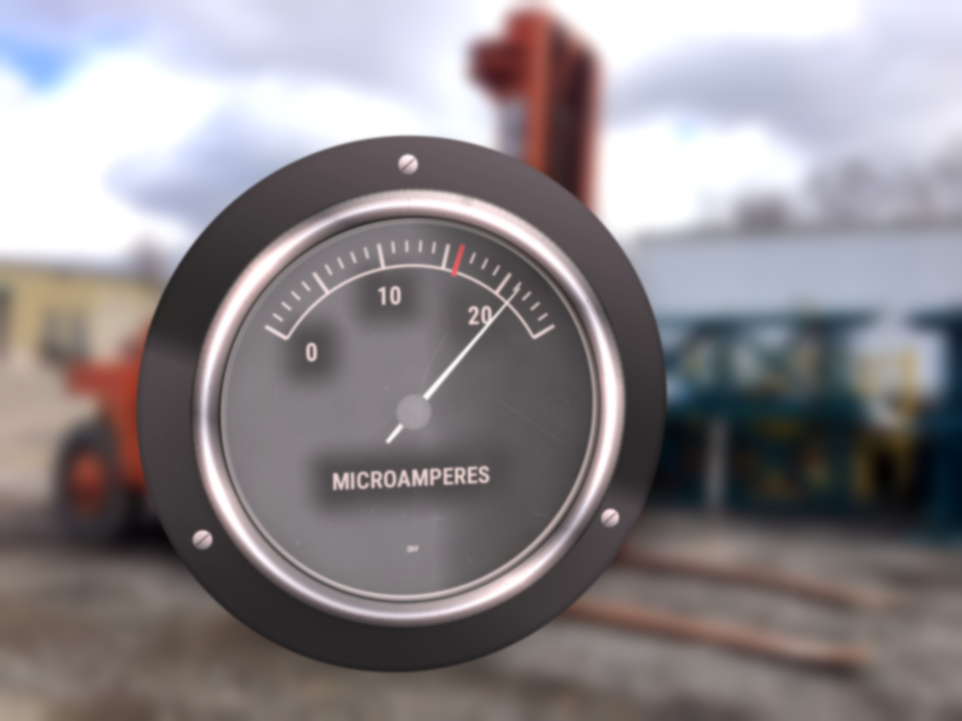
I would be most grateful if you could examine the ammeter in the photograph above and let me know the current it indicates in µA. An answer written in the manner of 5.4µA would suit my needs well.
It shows 21µA
